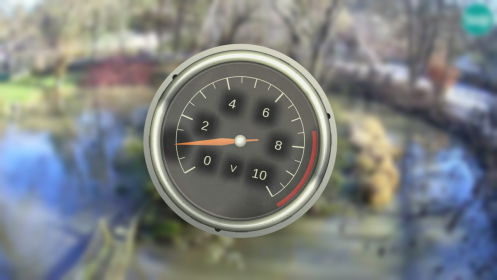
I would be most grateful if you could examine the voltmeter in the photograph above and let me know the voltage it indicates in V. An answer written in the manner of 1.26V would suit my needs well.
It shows 1V
